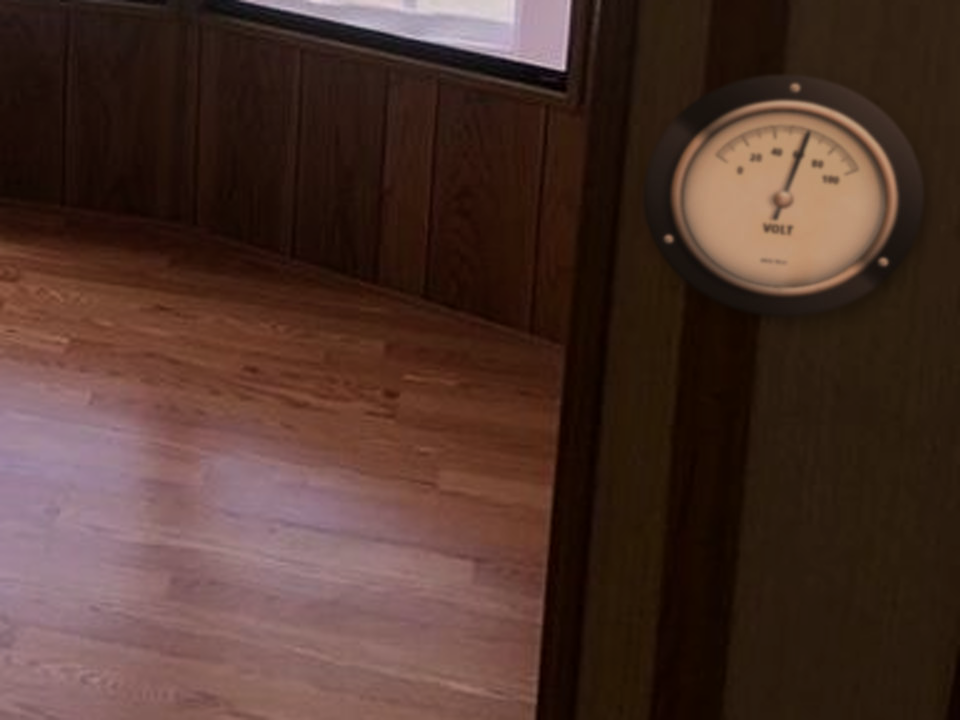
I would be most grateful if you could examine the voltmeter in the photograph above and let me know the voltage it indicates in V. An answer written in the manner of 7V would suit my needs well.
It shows 60V
